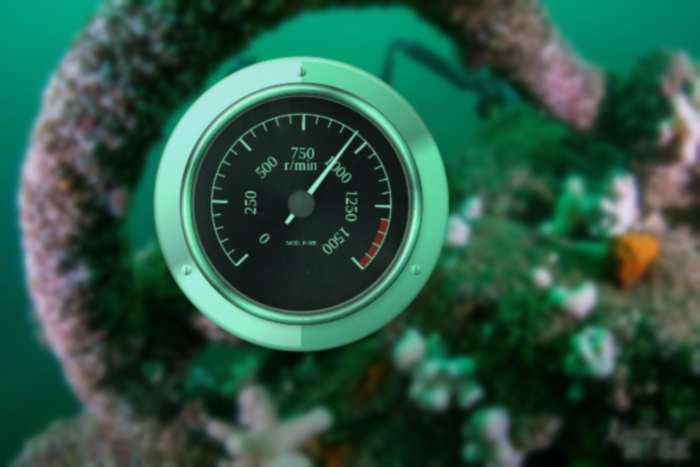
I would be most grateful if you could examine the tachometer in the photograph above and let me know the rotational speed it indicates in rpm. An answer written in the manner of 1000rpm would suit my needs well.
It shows 950rpm
